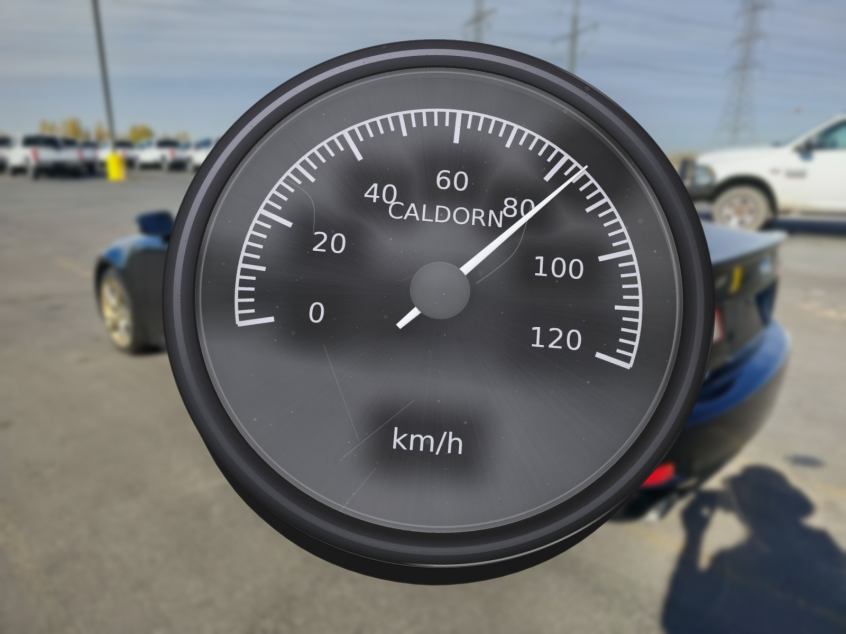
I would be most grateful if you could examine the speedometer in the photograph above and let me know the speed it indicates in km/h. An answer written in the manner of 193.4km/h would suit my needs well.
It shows 84km/h
